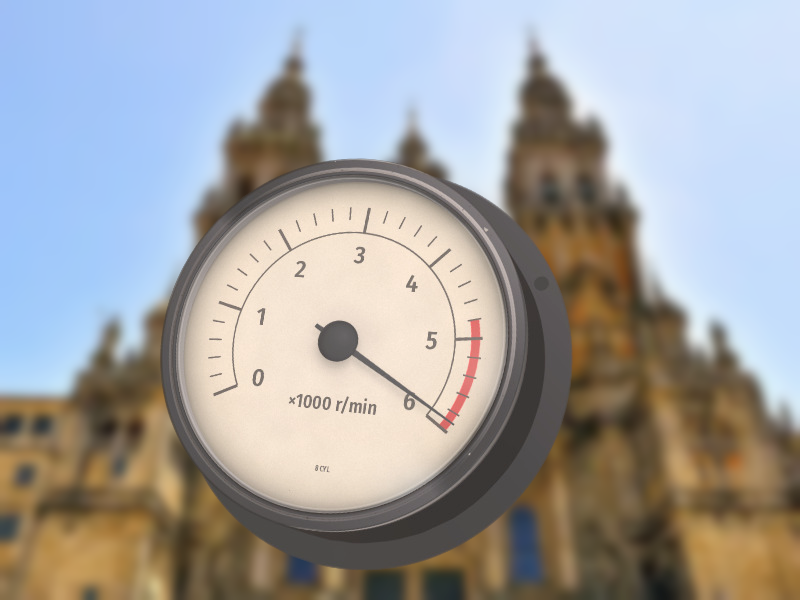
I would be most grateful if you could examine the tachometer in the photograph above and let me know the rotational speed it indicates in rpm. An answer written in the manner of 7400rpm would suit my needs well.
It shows 5900rpm
